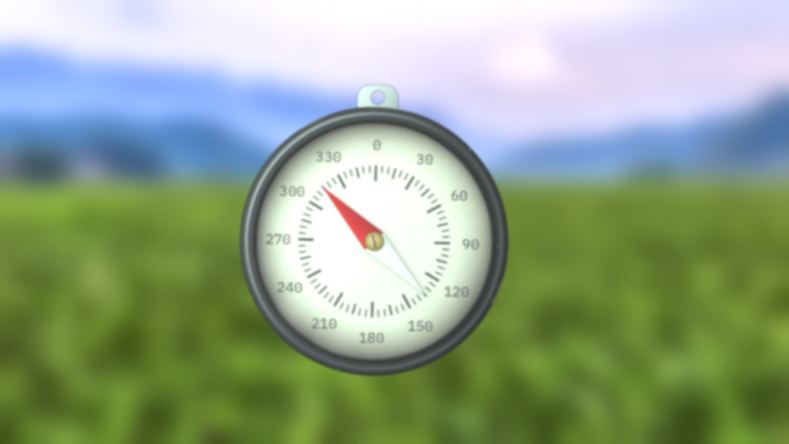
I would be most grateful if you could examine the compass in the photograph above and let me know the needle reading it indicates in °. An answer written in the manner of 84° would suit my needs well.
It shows 315°
